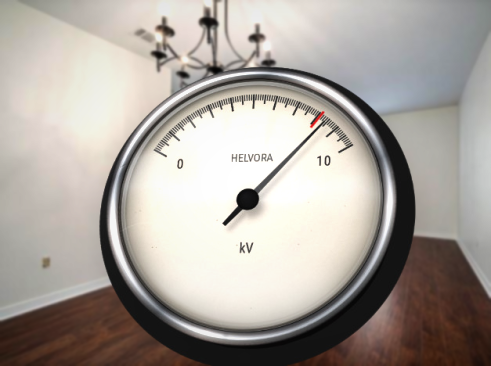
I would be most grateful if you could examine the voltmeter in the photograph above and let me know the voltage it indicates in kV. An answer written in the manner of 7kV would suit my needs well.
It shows 8.5kV
